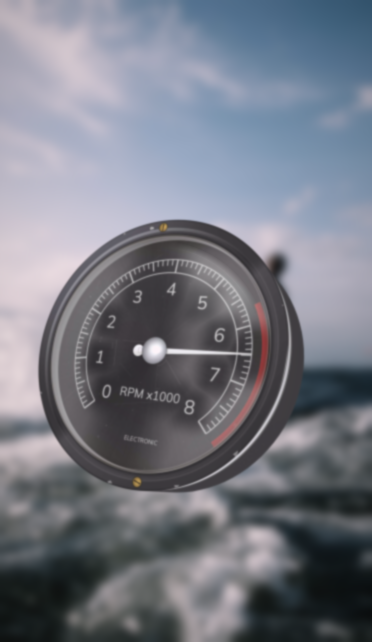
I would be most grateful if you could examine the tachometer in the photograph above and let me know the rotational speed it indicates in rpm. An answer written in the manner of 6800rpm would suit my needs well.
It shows 6500rpm
